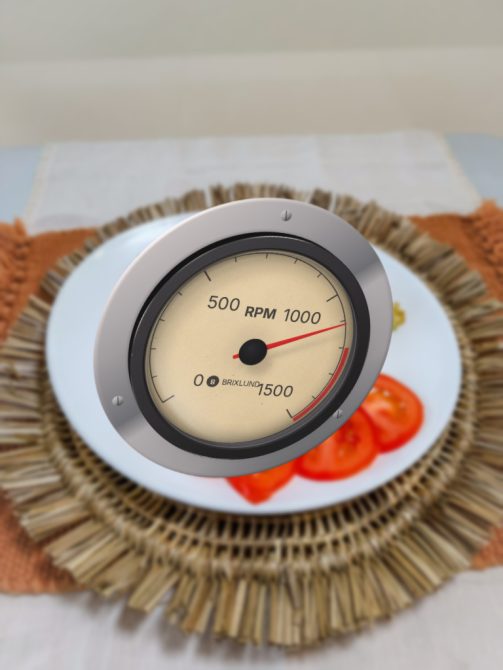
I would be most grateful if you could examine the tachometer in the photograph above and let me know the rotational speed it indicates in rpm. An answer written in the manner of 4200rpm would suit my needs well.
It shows 1100rpm
